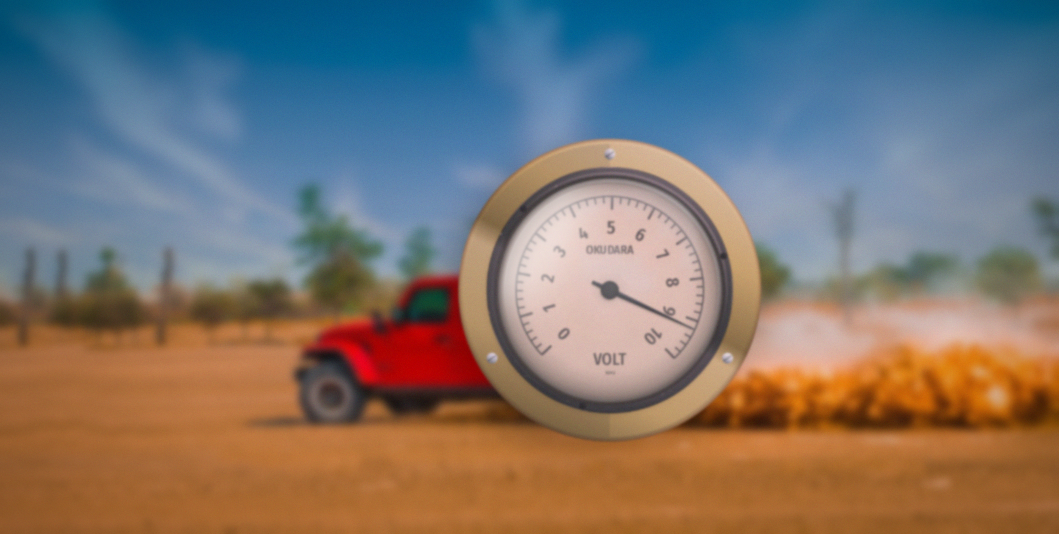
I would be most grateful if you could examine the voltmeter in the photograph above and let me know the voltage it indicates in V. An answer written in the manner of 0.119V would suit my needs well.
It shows 9.2V
